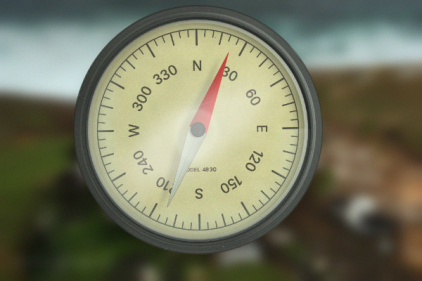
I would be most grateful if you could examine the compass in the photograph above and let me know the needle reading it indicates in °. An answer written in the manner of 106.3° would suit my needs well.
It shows 22.5°
